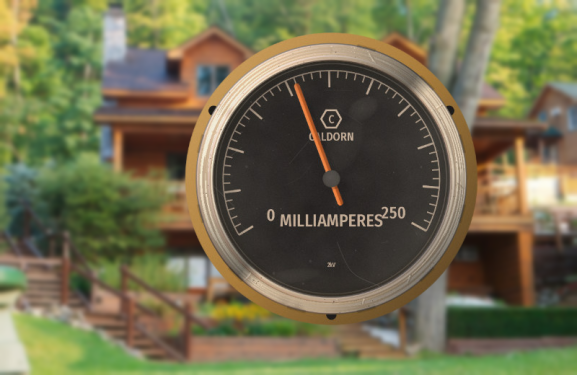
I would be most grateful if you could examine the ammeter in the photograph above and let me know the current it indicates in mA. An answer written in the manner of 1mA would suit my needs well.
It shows 105mA
